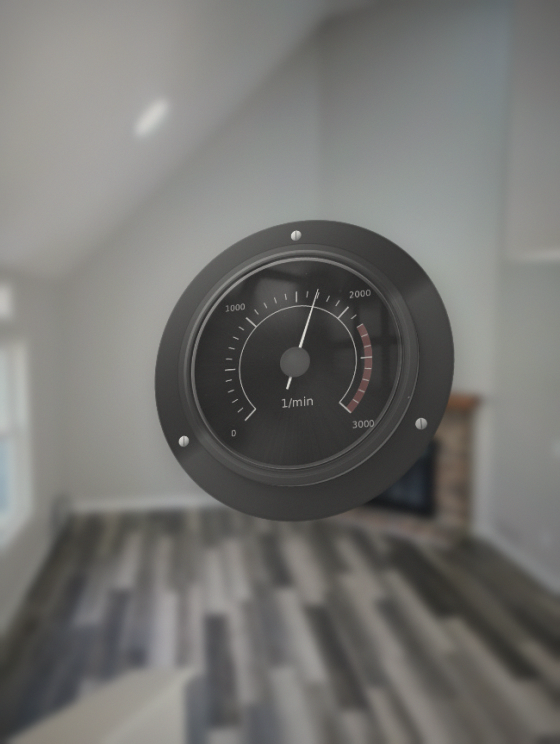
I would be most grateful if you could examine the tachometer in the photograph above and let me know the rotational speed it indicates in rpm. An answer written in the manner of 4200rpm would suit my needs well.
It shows 1700rpm
